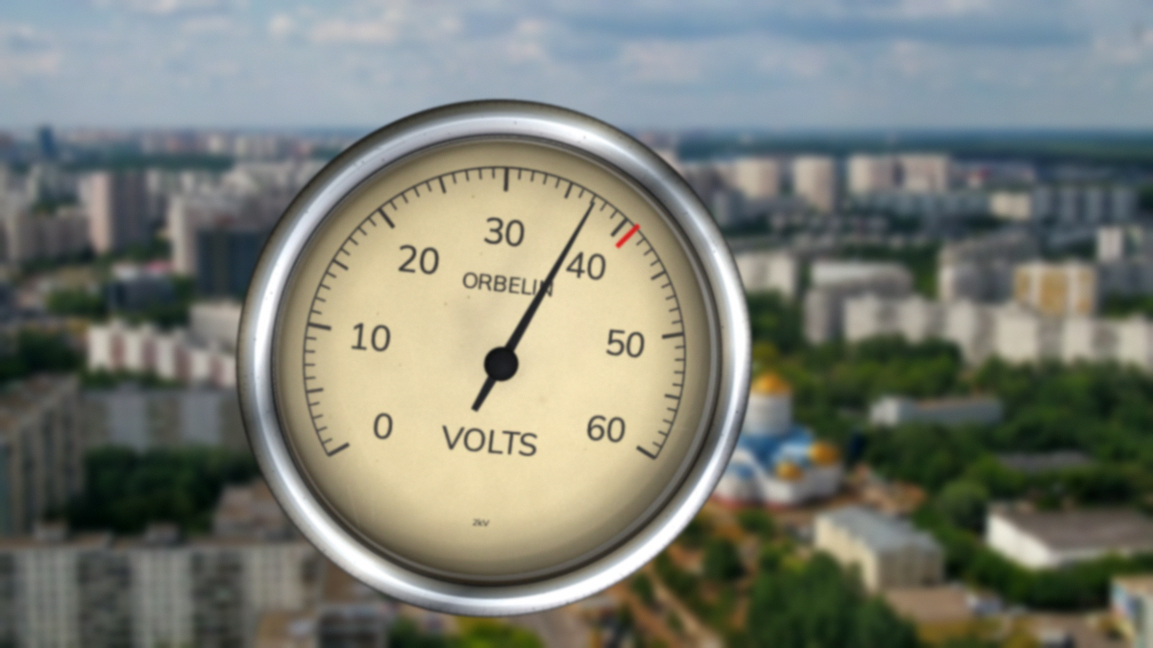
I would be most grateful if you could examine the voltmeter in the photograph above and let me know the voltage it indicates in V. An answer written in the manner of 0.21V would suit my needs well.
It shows 37V
